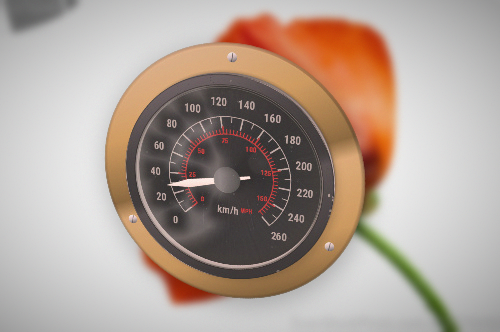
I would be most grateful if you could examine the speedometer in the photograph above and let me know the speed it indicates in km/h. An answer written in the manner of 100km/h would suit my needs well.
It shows 30km/h
